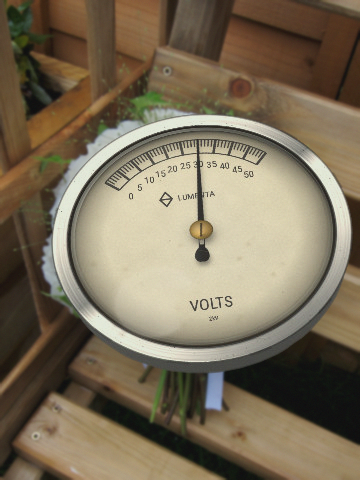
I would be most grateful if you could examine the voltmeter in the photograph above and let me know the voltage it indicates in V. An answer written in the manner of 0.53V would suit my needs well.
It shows 30V
